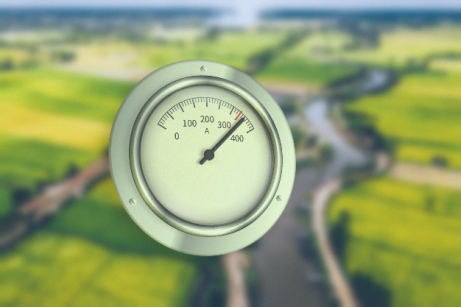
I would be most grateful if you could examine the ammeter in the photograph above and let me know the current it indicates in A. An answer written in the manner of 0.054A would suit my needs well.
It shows 350A
